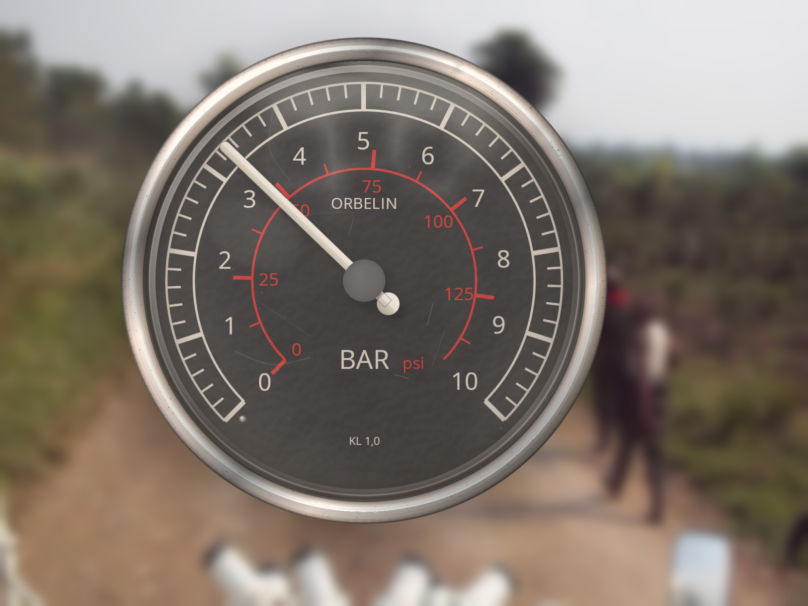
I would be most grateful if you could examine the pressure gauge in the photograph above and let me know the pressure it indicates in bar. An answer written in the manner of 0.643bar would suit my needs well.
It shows 3.3bar
